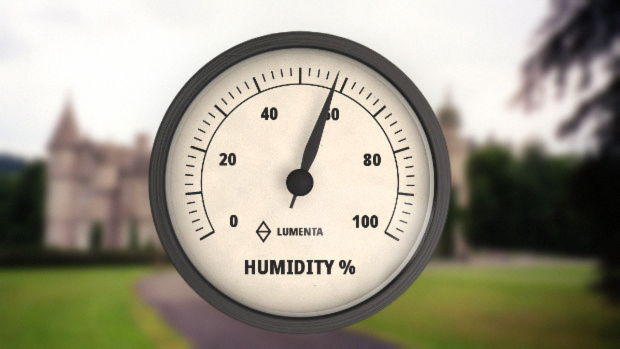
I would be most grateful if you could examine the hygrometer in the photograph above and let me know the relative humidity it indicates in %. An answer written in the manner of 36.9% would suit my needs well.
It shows 58%
